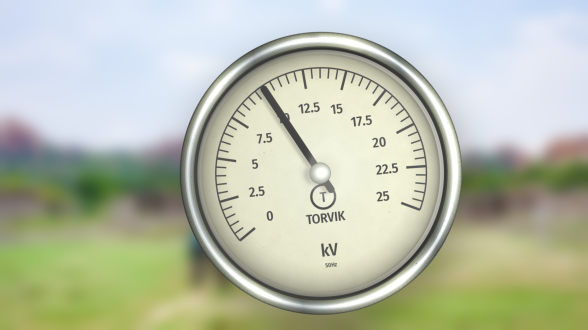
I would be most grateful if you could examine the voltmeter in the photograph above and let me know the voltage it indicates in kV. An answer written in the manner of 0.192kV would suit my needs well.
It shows 10kV
